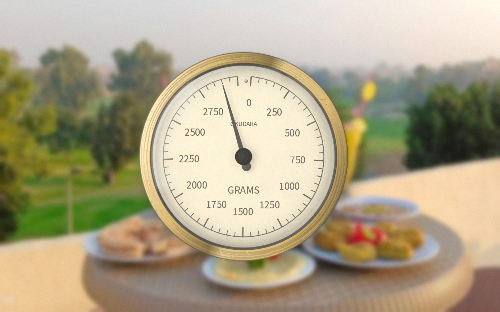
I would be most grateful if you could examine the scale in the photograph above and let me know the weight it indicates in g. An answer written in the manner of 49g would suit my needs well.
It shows 2900g
